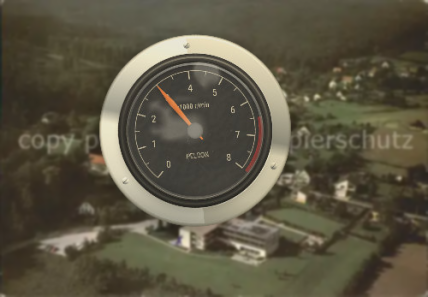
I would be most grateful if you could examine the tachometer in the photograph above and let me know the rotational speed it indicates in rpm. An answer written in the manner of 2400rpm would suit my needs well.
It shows 3000rpm
